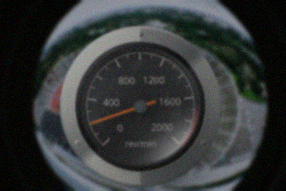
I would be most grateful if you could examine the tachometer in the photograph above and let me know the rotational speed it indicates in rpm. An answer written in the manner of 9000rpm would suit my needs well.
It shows 200rpm
